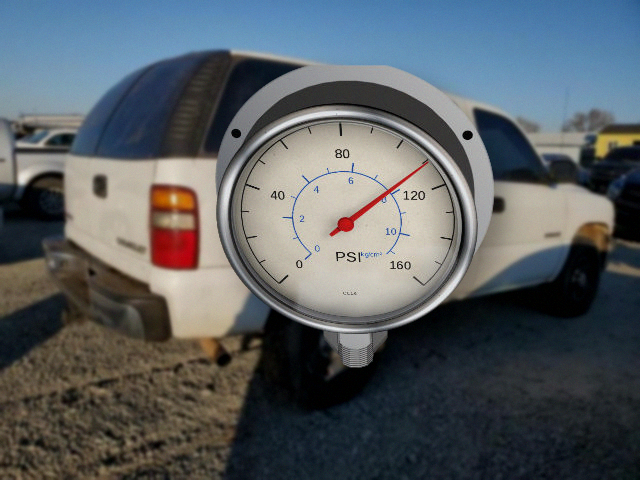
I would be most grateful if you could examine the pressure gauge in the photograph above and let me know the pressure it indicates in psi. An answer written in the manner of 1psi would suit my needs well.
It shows 110psi
